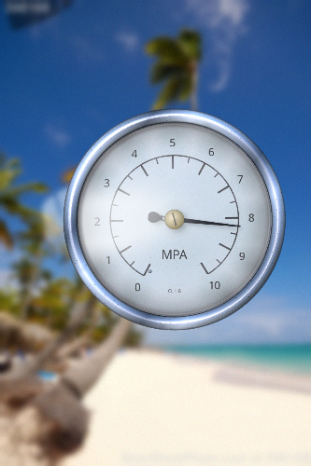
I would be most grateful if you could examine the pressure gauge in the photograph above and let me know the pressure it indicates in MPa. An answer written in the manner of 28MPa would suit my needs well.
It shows 8.25MPa
